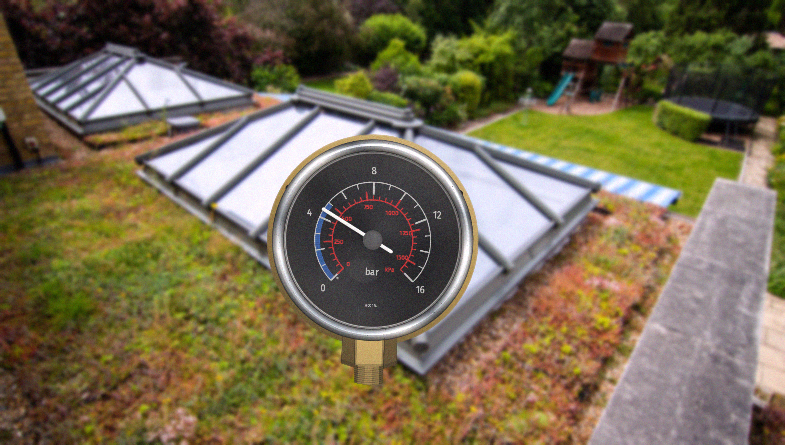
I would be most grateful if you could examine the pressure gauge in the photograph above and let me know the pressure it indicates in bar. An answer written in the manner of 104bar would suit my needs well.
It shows 4.5bar
